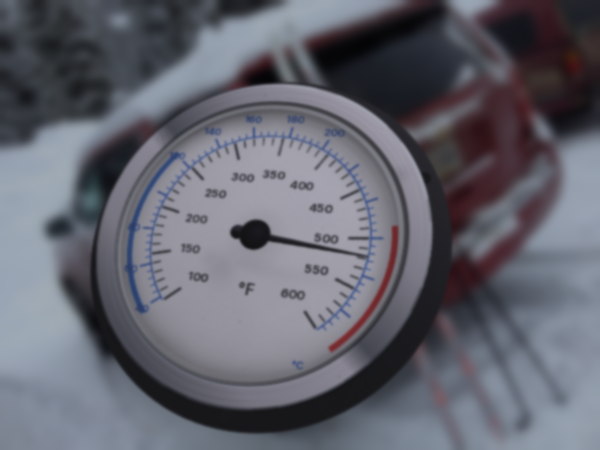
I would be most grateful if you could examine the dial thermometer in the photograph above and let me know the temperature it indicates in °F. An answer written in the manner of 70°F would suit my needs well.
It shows 520°F
